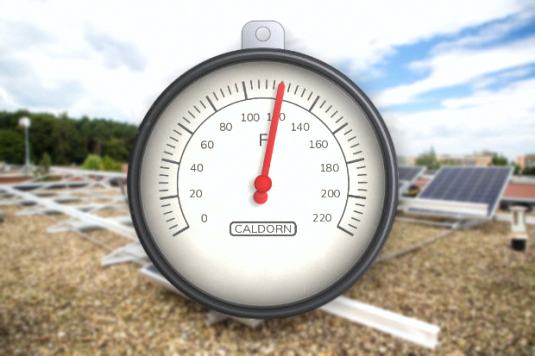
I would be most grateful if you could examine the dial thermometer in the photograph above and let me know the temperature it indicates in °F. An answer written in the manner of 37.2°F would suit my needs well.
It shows 120°F
